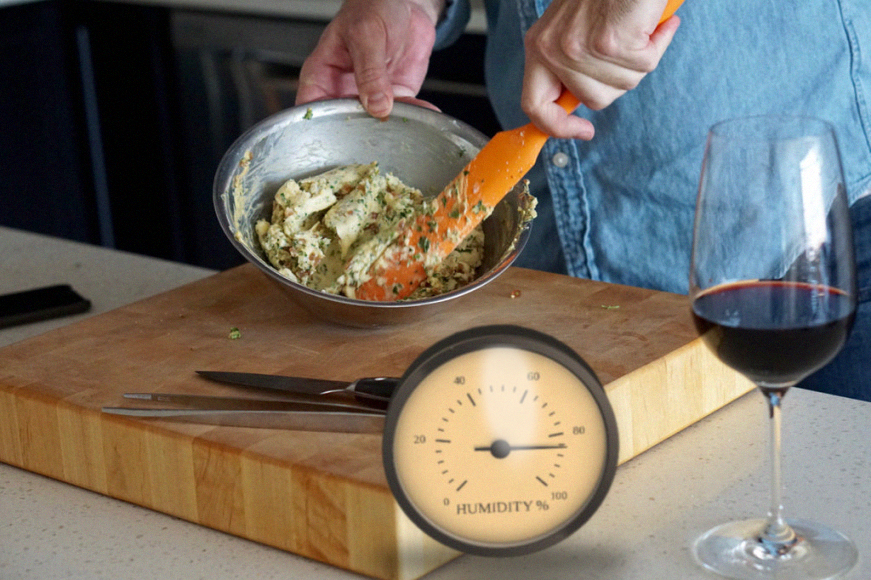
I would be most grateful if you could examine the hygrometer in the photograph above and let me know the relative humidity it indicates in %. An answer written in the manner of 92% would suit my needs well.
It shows 84%
